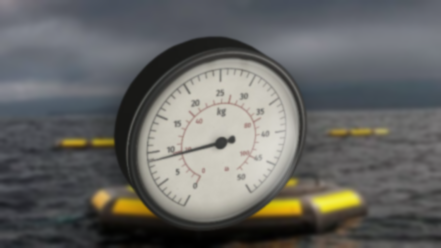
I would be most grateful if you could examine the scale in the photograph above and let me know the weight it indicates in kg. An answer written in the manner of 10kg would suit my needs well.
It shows 9kg
